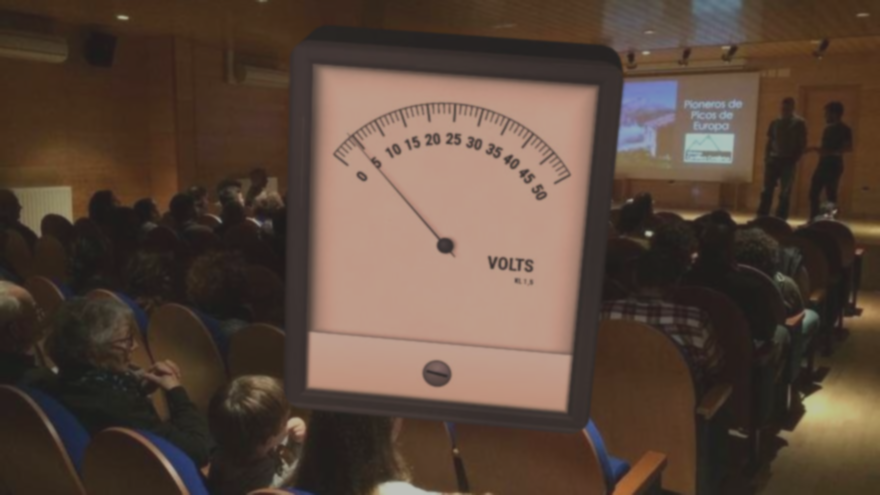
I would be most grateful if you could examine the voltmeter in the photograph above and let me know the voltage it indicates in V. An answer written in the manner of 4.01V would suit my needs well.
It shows 5V
